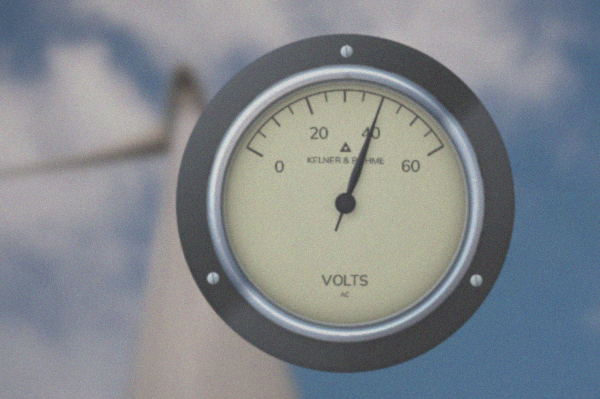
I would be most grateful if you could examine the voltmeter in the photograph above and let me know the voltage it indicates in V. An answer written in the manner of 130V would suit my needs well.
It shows 40V
